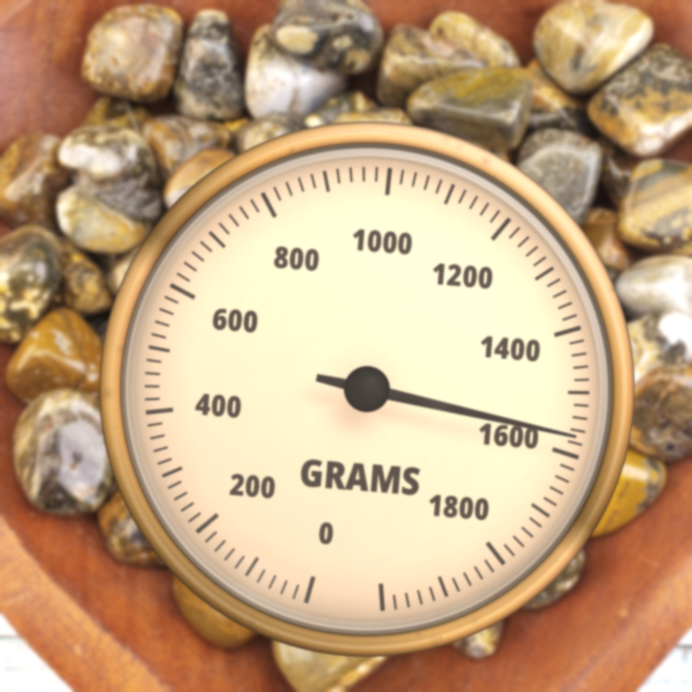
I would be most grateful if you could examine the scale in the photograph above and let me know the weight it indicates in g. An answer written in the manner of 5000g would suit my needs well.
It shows 1570g
